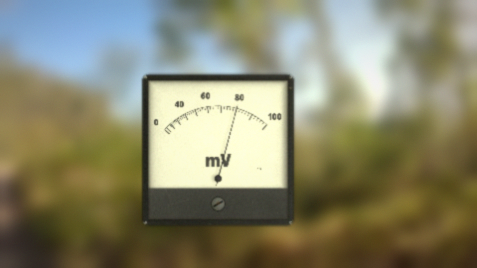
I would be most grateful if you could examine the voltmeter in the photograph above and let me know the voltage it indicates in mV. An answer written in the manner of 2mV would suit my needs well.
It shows 80mV
